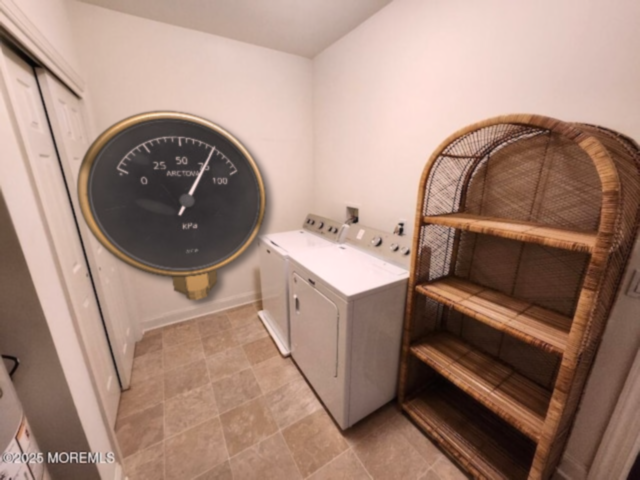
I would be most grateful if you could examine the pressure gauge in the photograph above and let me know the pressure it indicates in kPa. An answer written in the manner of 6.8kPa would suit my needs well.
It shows 75kPa
